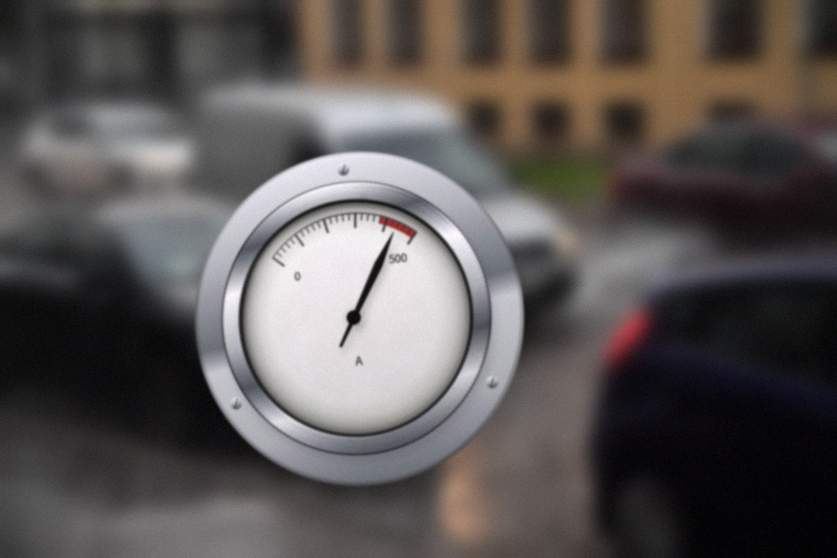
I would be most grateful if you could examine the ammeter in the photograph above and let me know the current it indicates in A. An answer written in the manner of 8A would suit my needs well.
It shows 440A
